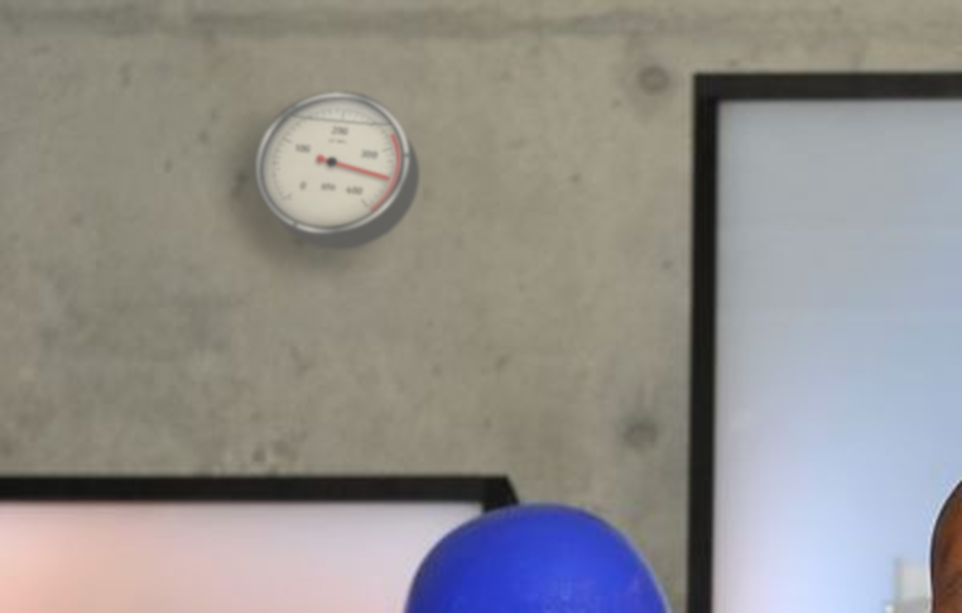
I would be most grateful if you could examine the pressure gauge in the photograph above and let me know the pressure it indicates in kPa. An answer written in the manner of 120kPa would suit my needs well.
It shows 350kPa
